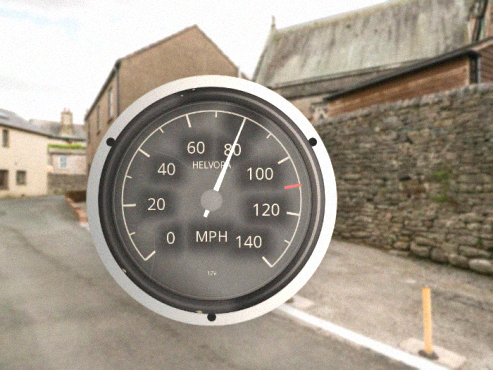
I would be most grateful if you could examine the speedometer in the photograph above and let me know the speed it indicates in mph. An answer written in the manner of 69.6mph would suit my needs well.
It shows 80mph
